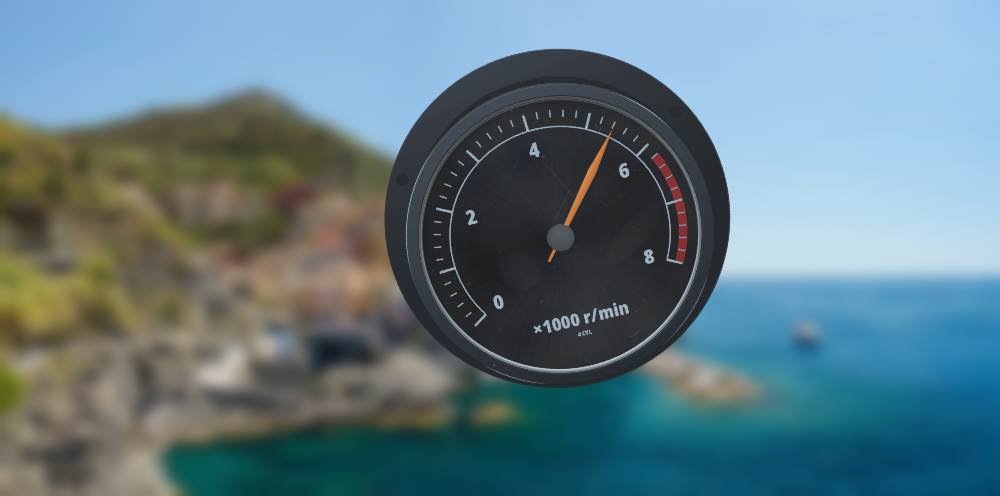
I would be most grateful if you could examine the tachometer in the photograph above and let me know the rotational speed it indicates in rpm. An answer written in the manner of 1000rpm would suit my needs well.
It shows 5400rpm
